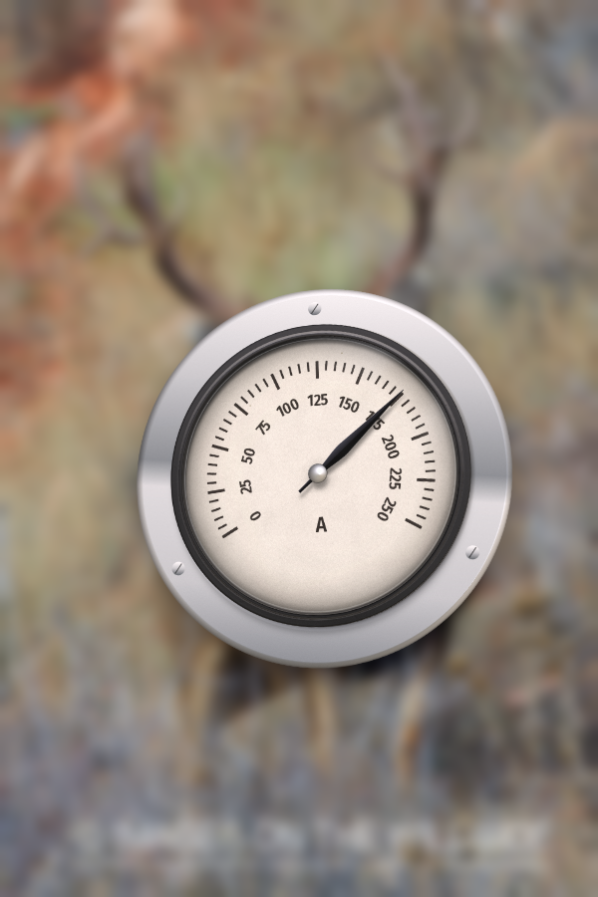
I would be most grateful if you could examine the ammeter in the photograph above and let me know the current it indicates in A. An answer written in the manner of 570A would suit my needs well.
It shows 175A
